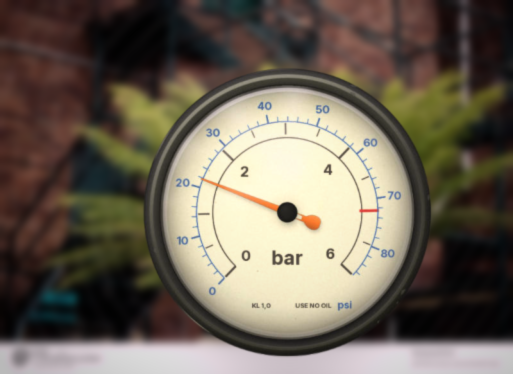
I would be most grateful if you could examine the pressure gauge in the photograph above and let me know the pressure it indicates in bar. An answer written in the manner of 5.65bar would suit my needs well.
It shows 1.5bar
